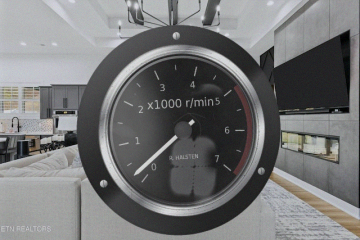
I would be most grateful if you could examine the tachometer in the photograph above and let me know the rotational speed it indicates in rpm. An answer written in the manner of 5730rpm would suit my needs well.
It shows 250rpm
